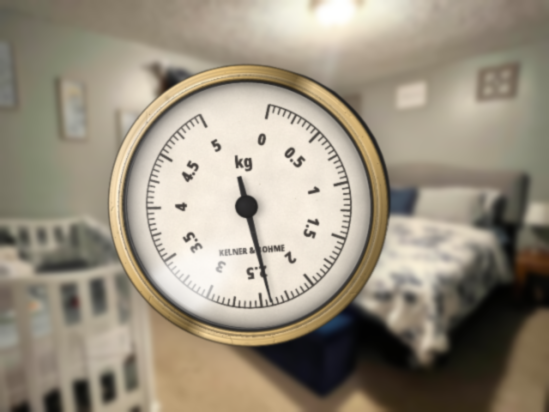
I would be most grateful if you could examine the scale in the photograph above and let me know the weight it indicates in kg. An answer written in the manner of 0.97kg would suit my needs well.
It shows 2.4kg
